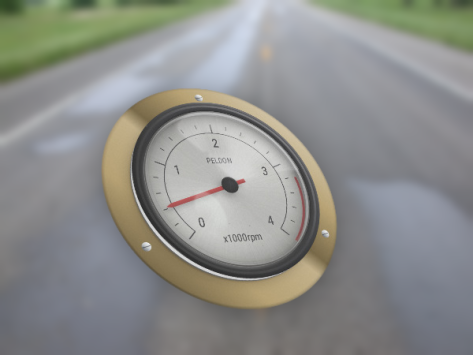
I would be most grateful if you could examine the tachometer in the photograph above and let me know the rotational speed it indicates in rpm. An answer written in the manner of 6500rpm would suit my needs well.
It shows 400rpm
